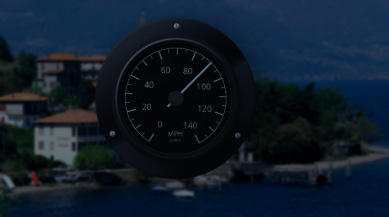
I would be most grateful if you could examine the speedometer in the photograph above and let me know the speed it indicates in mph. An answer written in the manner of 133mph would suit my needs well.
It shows 90mph
